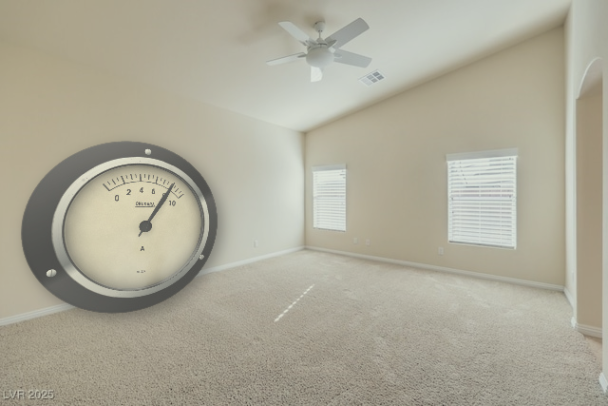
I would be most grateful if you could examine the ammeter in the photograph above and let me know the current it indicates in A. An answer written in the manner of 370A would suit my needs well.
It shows 8A
